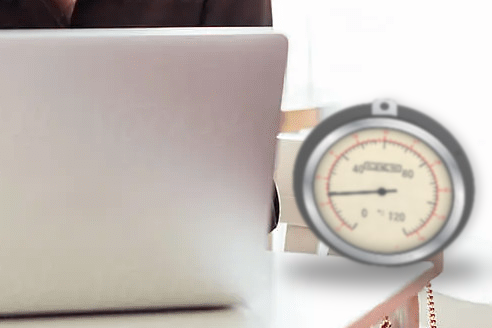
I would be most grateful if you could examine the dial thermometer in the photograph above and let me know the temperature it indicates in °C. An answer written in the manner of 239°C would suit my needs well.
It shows 20°C
